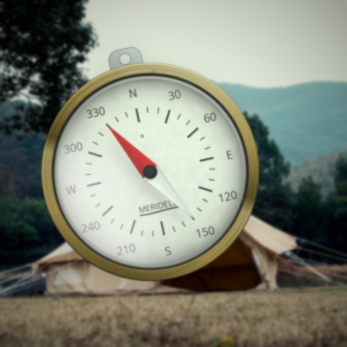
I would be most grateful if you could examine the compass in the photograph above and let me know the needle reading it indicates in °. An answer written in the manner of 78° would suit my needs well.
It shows 330°
